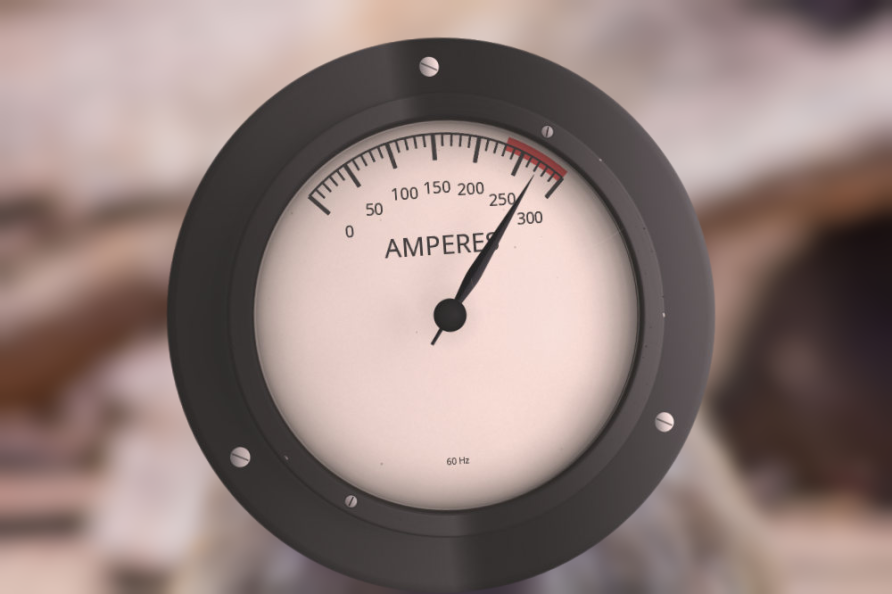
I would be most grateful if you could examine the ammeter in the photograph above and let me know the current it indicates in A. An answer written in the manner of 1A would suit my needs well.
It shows 270A
